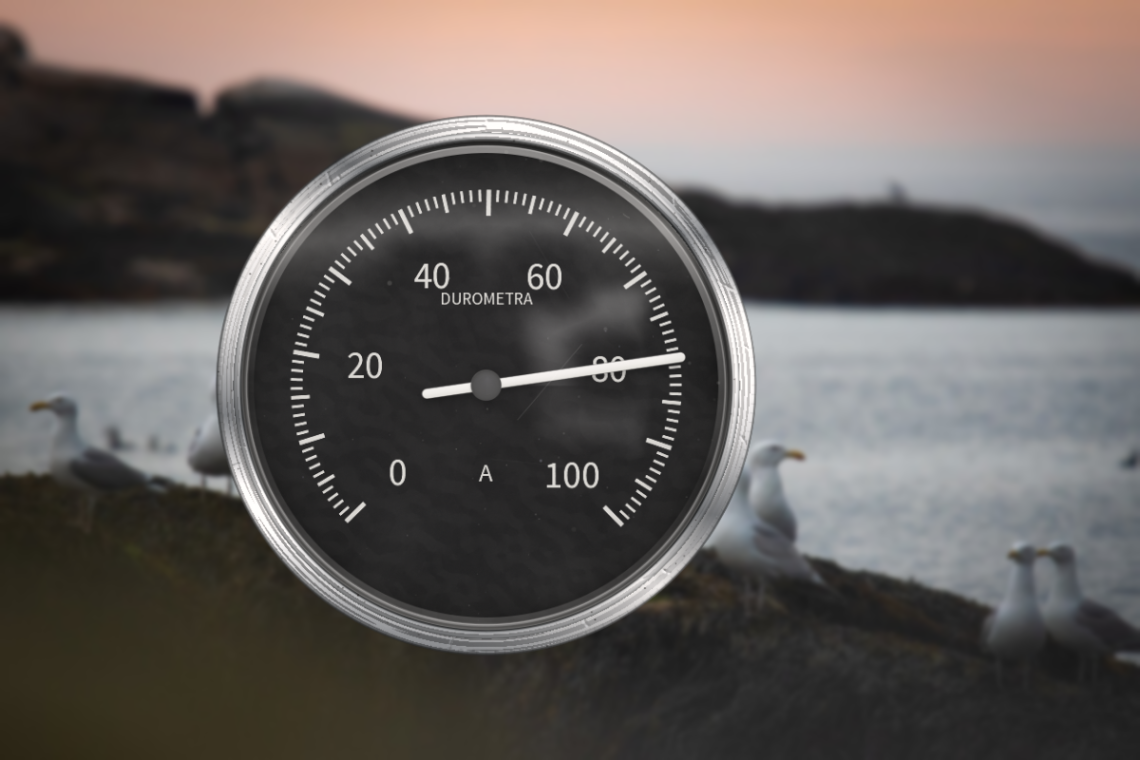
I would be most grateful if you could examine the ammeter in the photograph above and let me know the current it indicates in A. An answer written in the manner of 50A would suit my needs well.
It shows 80A
